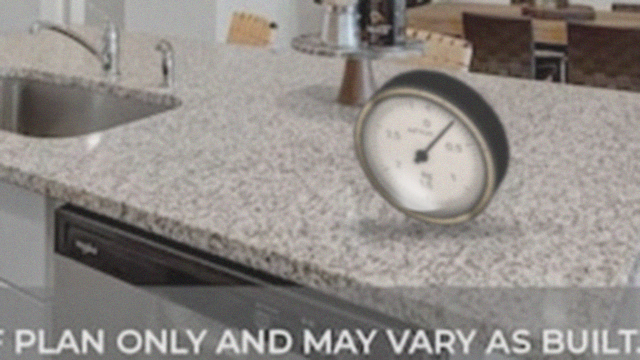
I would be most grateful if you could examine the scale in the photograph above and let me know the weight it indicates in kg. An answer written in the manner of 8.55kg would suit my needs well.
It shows 0.25kg
